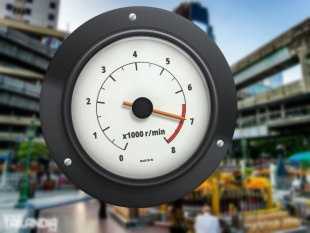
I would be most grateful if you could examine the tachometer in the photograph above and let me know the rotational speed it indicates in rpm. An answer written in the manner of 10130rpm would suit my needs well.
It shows 7000rpm
